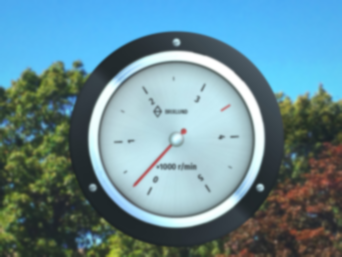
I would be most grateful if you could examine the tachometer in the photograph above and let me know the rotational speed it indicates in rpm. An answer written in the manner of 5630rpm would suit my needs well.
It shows 250rpm
